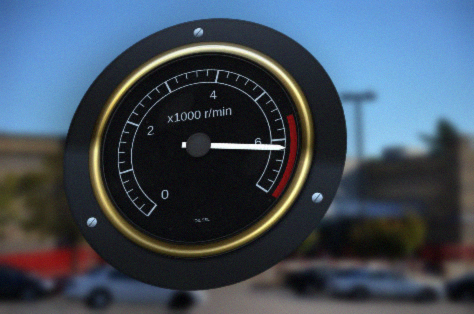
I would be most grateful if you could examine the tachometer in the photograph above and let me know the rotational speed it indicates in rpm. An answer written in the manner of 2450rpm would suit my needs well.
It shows 6200rpm
